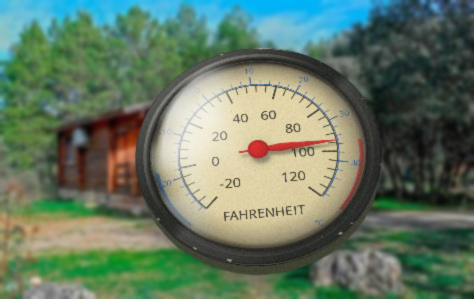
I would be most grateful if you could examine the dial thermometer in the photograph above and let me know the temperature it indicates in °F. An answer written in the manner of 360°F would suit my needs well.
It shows 96°F
